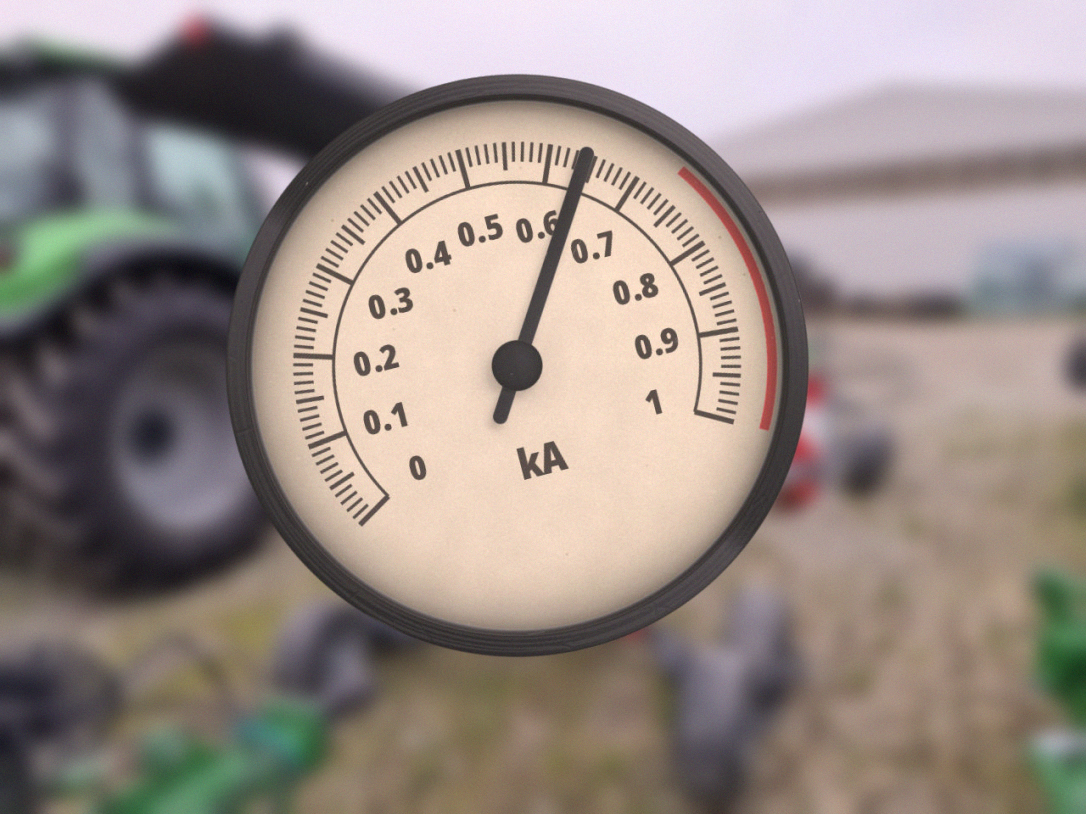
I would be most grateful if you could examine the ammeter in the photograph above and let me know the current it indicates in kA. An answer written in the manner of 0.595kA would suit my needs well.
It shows 0.64kA
